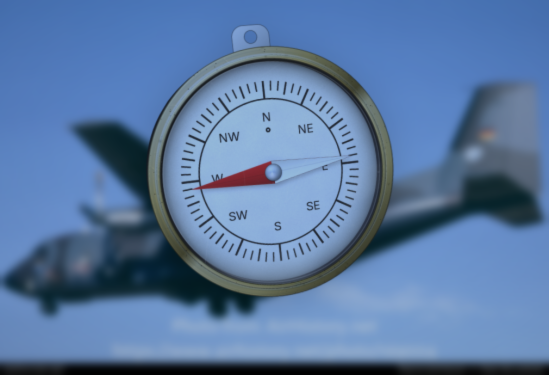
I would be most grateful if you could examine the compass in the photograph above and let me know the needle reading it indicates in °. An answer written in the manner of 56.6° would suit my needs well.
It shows 265°
